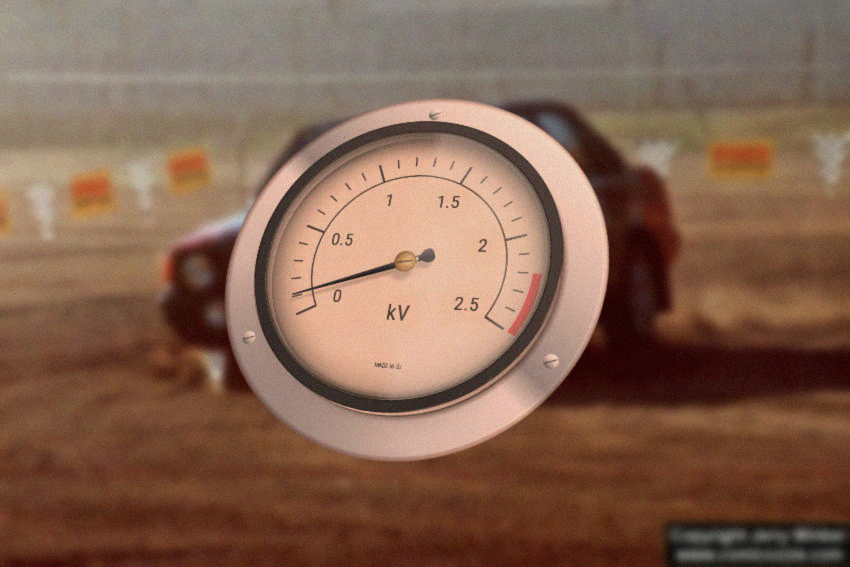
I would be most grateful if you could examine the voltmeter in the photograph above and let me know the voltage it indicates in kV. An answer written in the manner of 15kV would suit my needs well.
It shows 0.1kV
